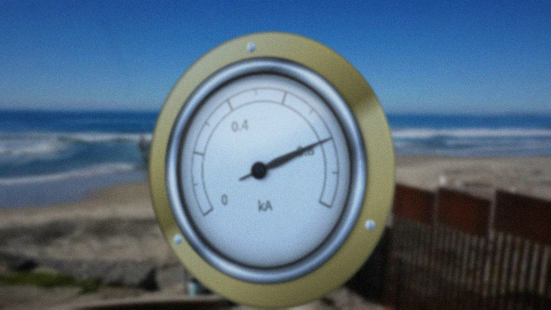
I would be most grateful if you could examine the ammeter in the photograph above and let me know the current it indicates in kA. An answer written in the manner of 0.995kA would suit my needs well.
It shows 0.8kA
